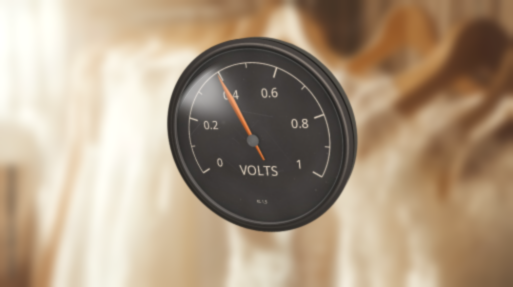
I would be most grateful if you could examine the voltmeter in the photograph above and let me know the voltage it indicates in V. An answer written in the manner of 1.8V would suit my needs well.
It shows 0.4V
